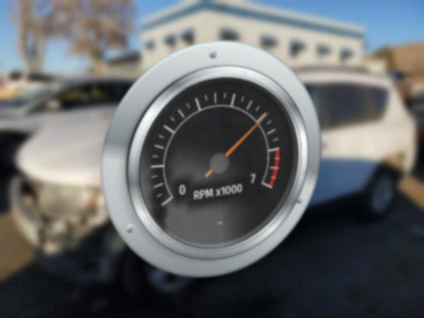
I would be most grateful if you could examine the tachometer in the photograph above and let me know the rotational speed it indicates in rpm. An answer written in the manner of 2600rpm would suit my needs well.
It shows 5000rpm
